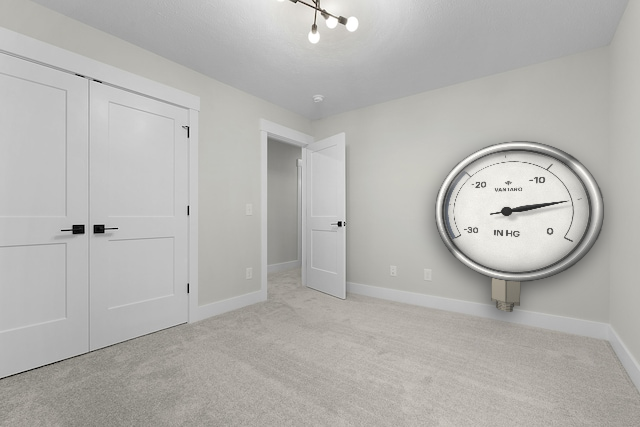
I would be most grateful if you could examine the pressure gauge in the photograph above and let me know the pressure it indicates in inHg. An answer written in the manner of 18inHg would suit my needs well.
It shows -5inHg
